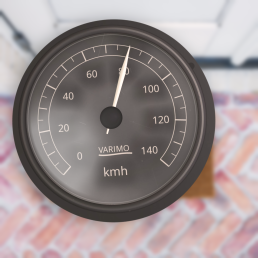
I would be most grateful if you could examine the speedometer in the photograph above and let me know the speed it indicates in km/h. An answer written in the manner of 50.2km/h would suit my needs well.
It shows 80km/h
